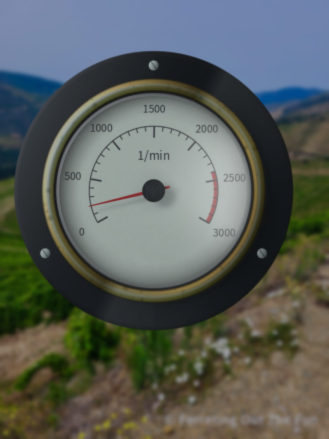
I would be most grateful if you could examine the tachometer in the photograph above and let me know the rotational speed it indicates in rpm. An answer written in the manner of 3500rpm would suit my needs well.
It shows 200rpm
